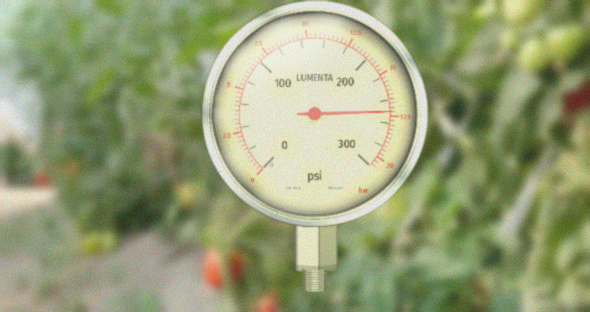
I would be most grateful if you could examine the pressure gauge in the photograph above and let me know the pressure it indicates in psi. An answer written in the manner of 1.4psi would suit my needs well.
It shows 250psi
